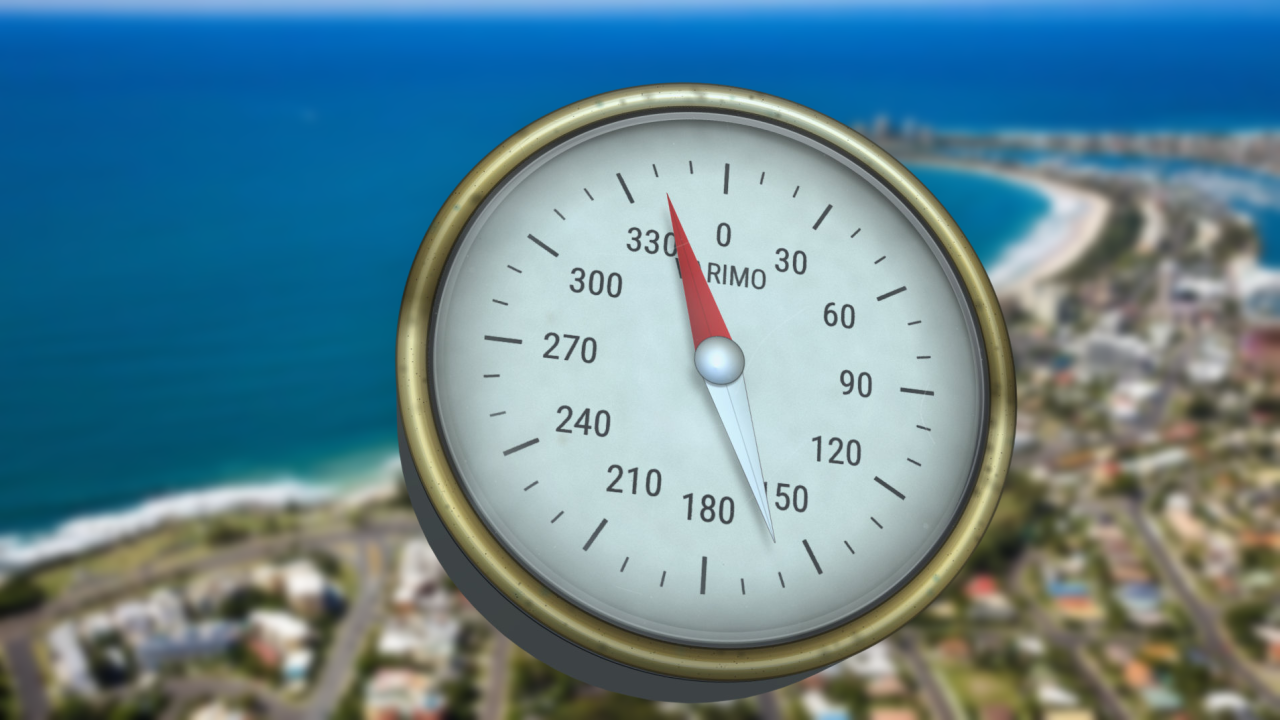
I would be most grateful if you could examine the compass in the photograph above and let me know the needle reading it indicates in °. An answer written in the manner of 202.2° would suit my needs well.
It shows 340°
